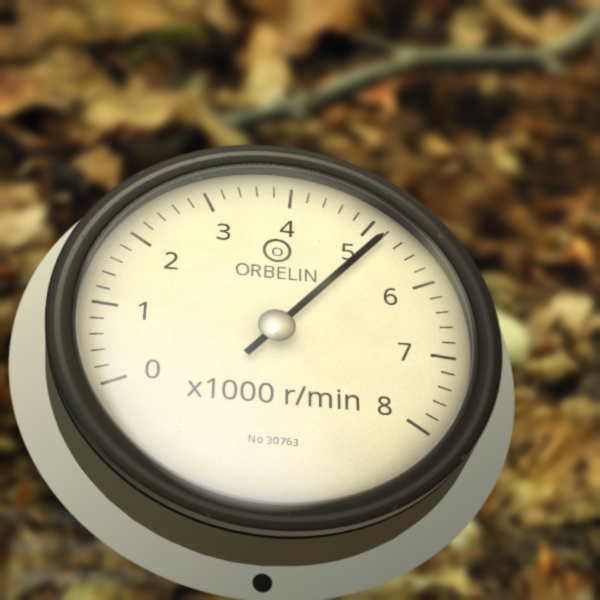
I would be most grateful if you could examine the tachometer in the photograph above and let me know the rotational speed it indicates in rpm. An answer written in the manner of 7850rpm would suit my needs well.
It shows 5200rpm
